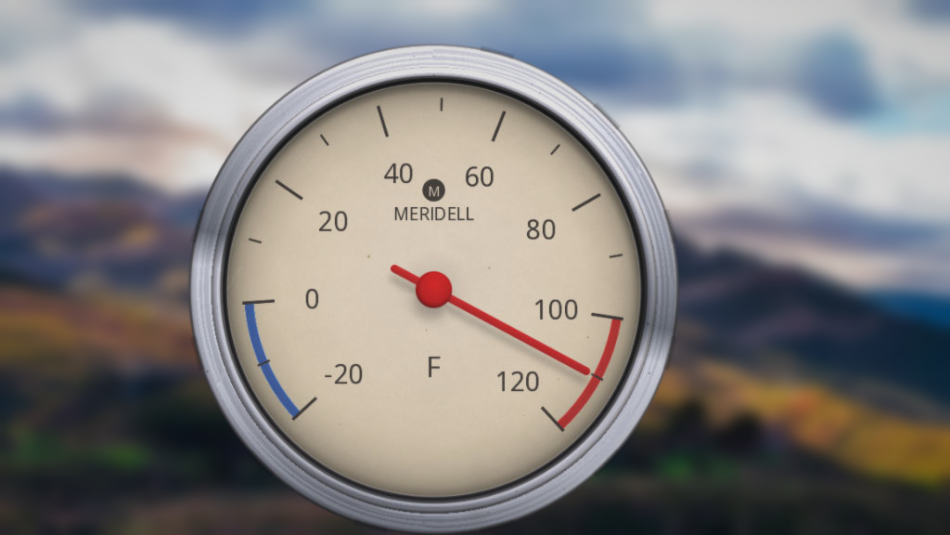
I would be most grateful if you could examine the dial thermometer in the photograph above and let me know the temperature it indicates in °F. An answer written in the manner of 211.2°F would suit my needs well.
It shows 110°F
